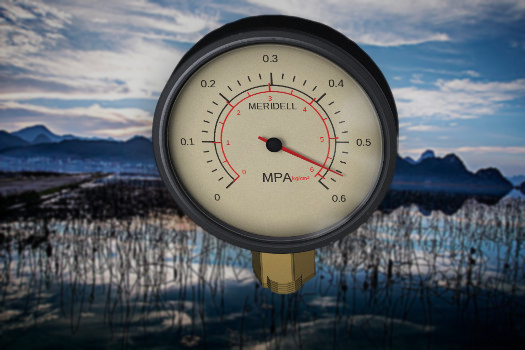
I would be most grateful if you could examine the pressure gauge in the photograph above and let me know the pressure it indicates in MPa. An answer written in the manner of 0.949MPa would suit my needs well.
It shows 0.56MPa
